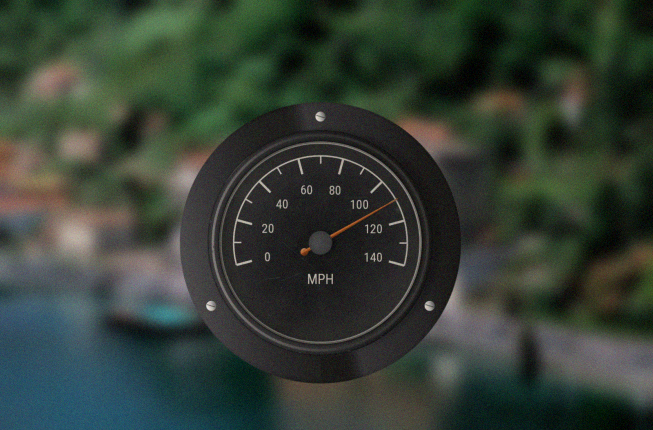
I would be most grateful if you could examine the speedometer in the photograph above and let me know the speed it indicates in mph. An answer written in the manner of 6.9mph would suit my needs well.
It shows 110mph
